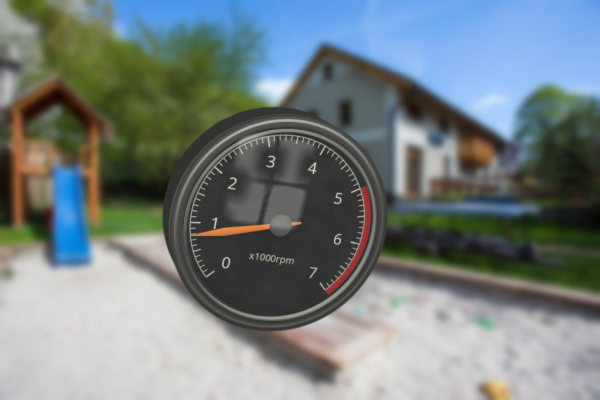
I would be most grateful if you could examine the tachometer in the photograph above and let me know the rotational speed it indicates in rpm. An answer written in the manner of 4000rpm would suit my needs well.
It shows 800rpm
